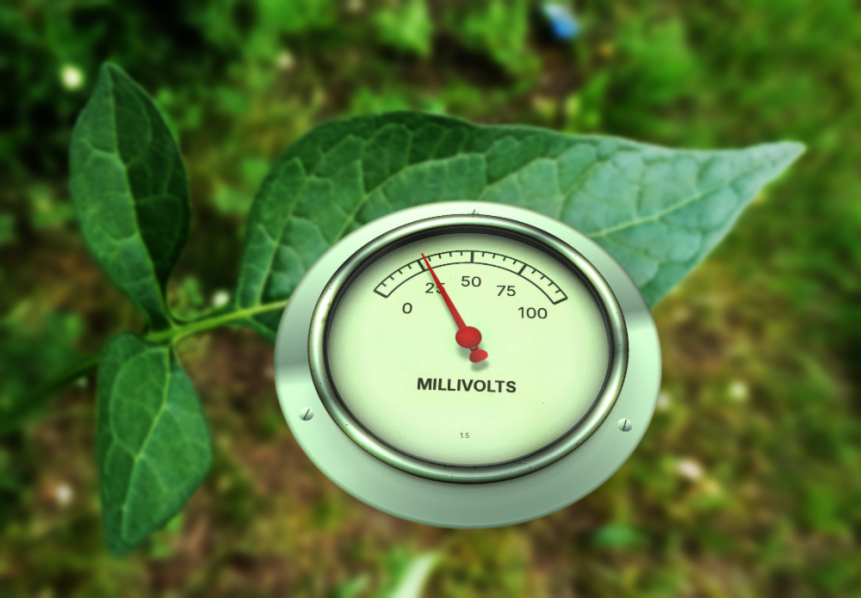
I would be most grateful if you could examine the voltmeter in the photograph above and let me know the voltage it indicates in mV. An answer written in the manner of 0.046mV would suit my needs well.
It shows 27.5mV
